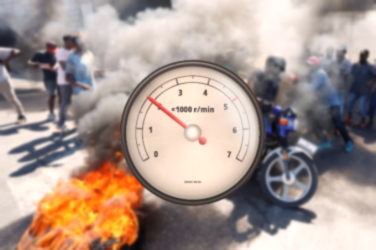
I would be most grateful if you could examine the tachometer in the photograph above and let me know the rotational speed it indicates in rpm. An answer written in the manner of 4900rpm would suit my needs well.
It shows 2000rpm
